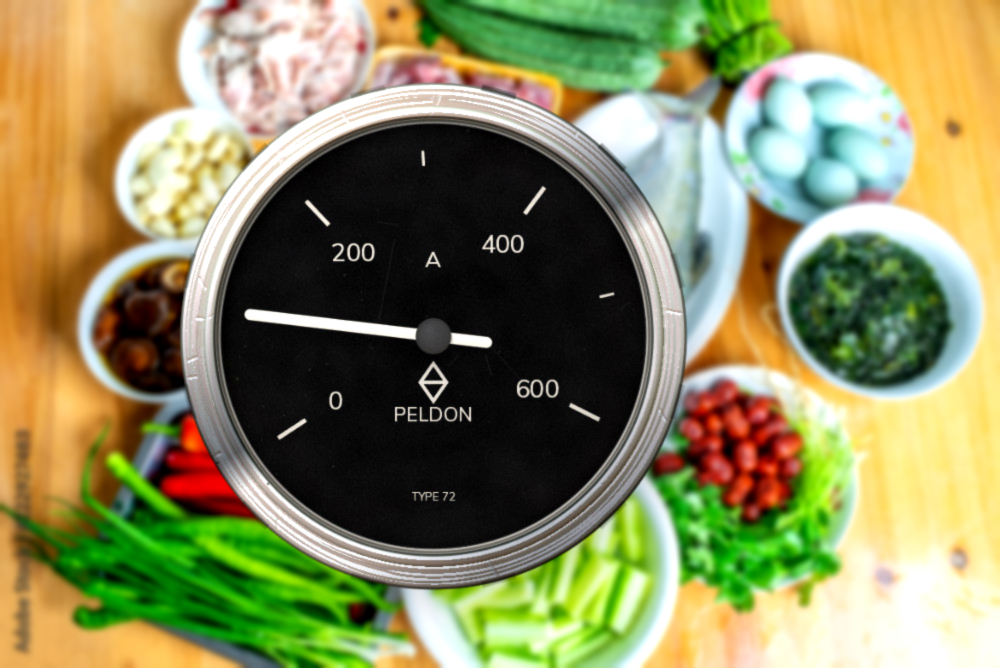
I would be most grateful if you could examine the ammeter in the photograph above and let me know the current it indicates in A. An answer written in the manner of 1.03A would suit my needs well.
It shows 100A
